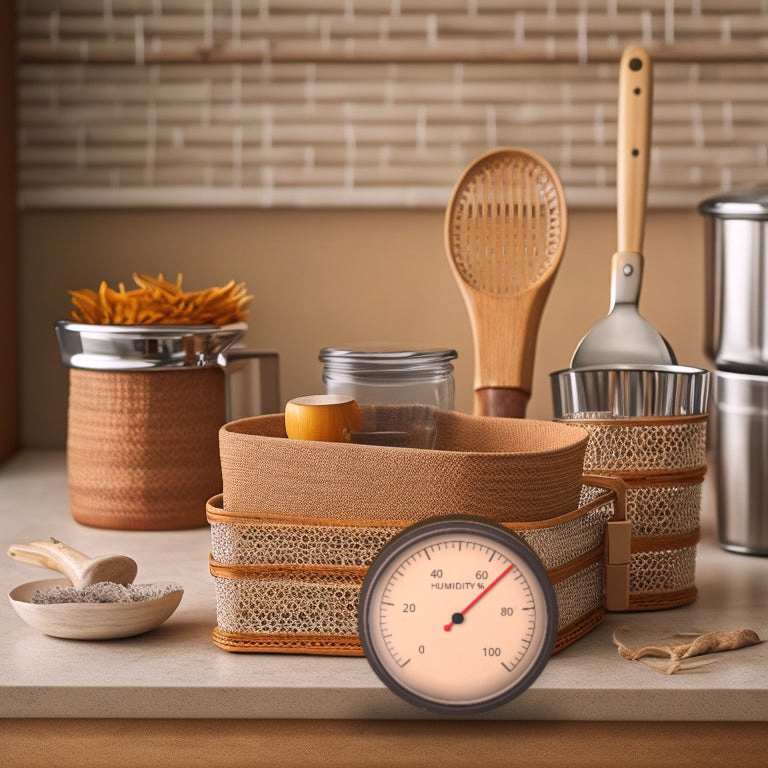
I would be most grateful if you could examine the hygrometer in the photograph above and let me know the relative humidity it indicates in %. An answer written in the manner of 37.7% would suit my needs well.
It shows 66%
